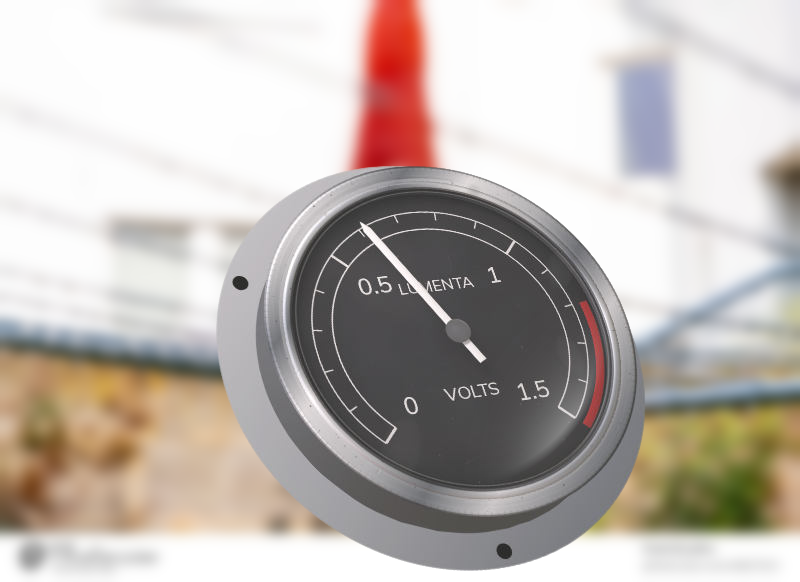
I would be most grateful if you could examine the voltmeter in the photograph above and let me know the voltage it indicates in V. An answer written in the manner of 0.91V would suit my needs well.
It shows 0.6V
